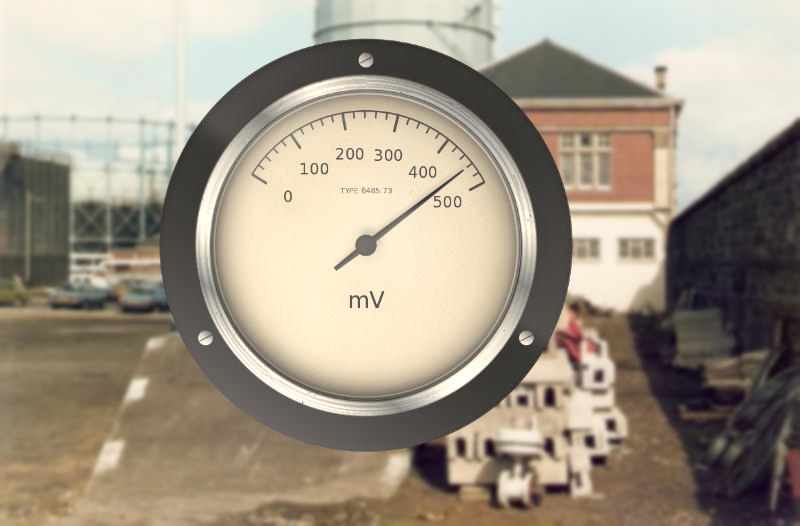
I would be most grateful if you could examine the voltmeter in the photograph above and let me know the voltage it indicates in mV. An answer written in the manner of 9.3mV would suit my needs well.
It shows 460mV
